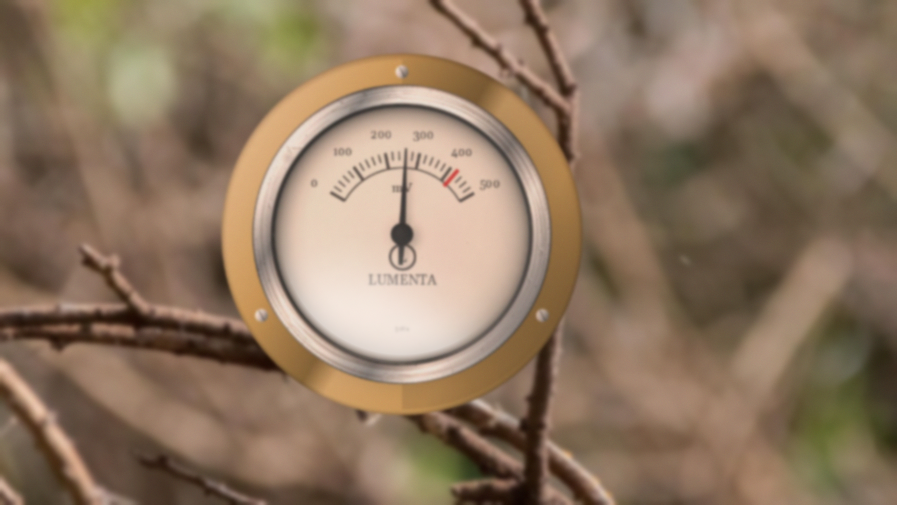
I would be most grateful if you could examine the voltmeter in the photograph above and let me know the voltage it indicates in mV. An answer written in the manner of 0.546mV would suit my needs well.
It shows 260mV
